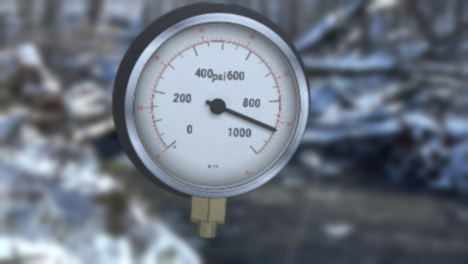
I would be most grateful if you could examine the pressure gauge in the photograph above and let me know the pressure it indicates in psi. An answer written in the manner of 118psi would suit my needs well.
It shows 900psi
